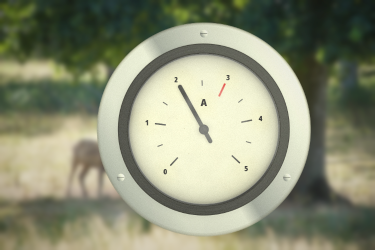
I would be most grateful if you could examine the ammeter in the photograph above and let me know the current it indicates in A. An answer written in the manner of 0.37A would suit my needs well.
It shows 2A
